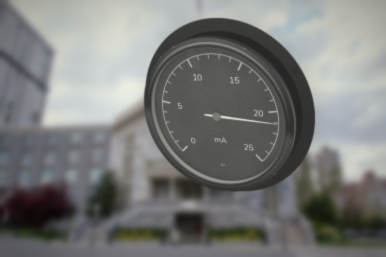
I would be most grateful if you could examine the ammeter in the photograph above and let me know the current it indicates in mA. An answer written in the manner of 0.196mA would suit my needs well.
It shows 21mA
